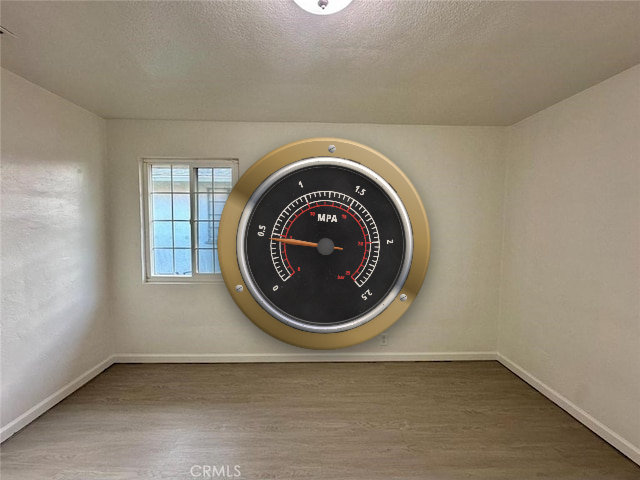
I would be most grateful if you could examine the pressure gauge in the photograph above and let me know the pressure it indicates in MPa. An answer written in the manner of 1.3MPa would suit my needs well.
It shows 0.45MPa
